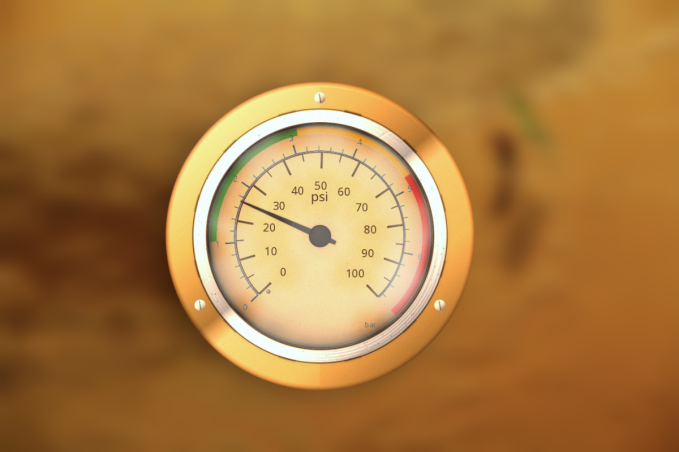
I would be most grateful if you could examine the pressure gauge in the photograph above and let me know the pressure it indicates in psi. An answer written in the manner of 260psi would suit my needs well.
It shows 25psi
